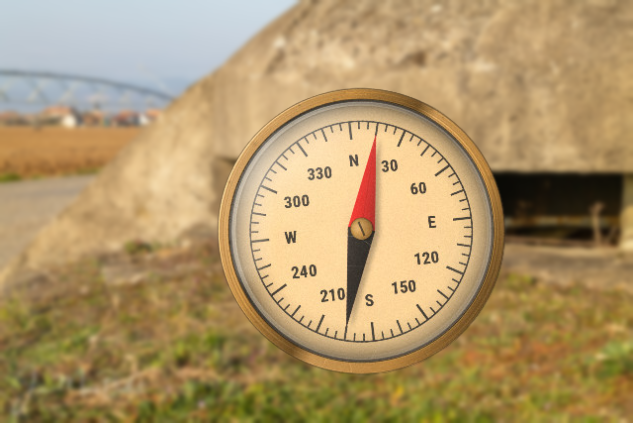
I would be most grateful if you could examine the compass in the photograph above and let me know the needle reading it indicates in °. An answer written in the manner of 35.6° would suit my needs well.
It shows 15°
